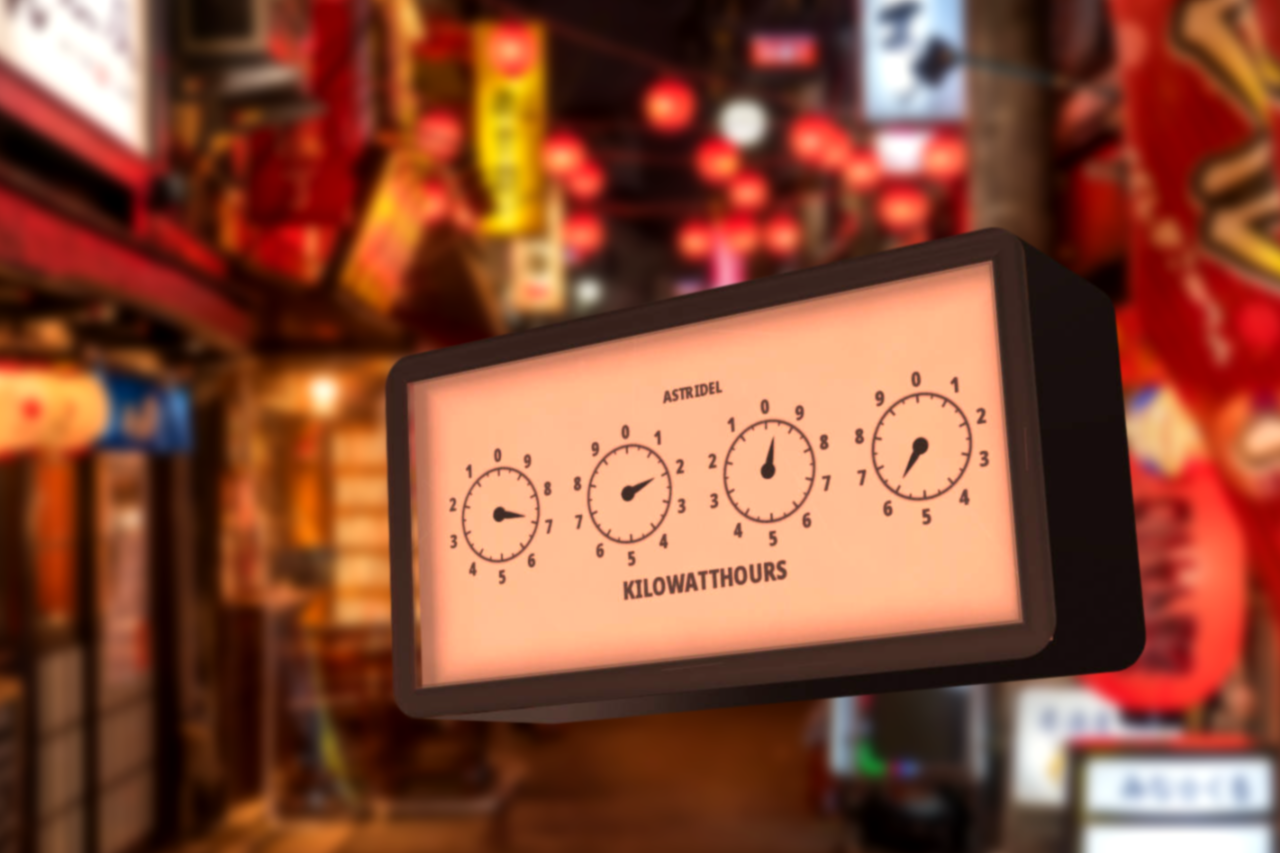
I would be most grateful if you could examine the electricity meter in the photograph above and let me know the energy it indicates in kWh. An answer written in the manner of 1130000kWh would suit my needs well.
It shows 7196kWh
